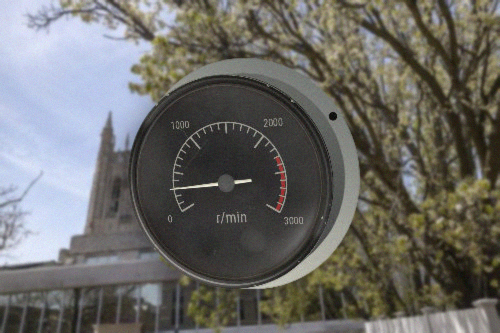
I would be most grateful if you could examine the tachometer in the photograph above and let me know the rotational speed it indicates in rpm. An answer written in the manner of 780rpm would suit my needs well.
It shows 300rpm
